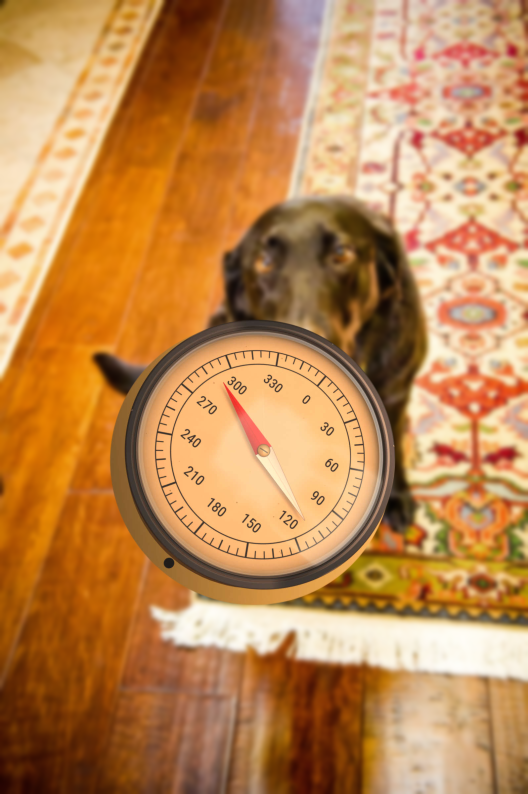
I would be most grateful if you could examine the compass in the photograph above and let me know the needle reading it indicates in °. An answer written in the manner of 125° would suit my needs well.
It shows 290°
